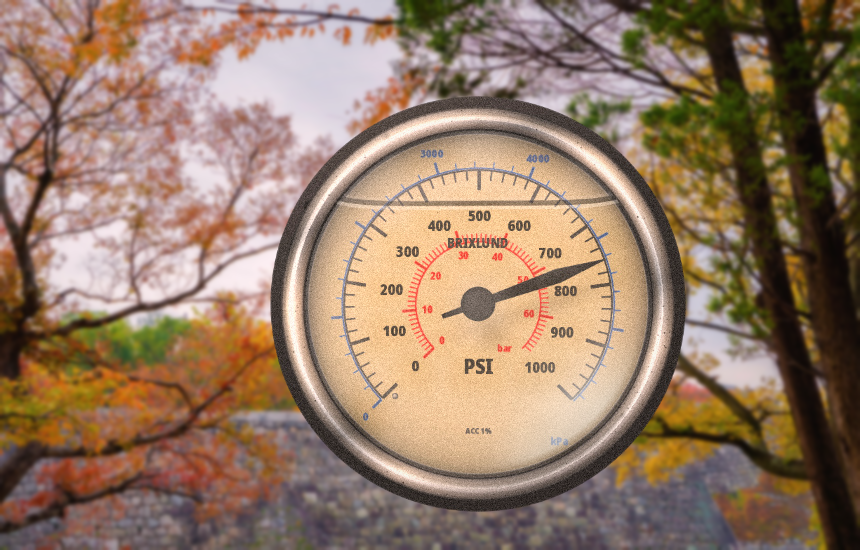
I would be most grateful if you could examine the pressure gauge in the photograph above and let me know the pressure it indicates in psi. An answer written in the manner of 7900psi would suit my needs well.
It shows 760psi
